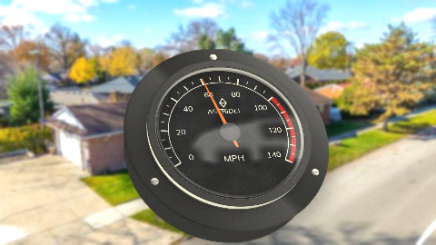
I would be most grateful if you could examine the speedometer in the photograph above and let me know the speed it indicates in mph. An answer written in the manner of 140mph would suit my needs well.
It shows 60mph
